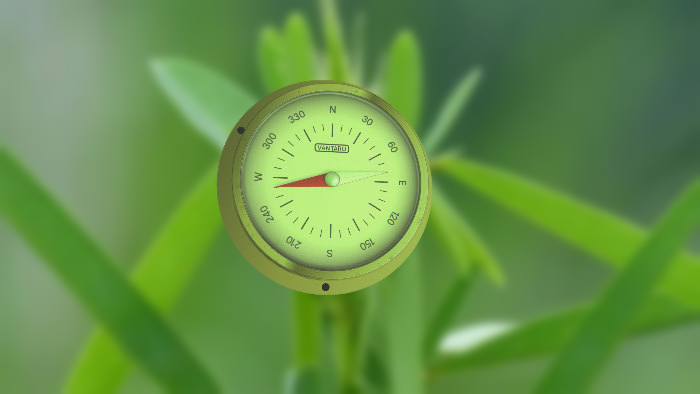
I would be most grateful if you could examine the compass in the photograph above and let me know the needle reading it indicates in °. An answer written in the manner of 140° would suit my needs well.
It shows 260°
